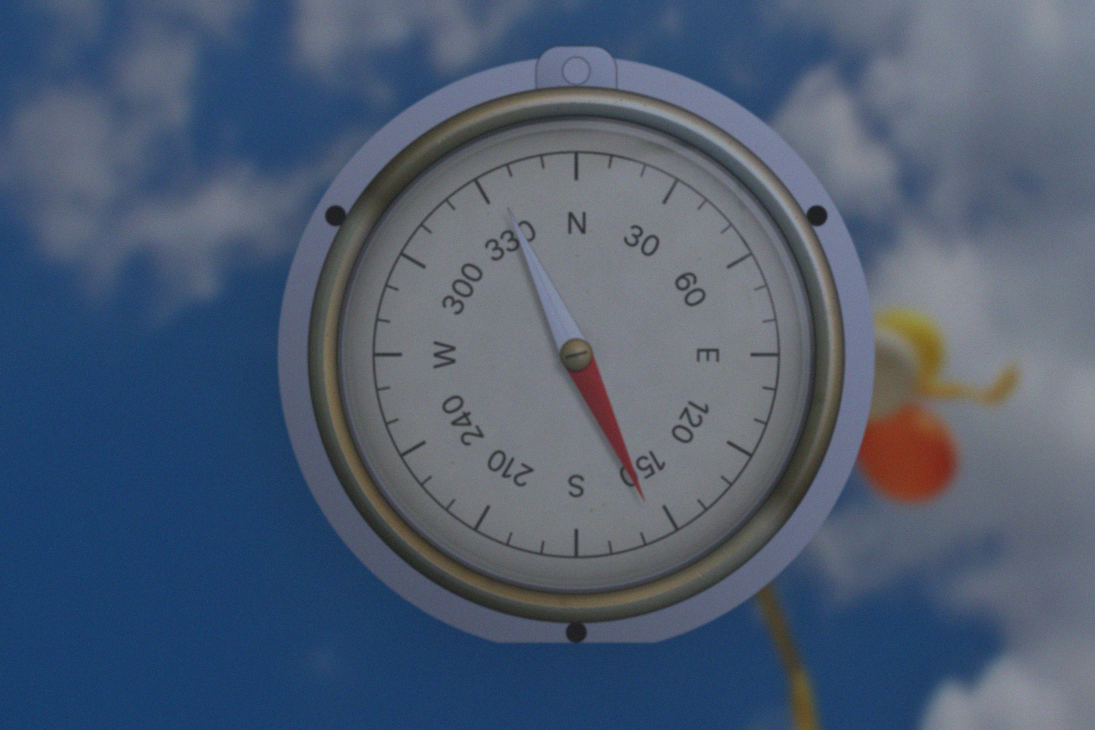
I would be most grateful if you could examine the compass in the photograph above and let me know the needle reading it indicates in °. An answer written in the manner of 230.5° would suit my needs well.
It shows 155°
